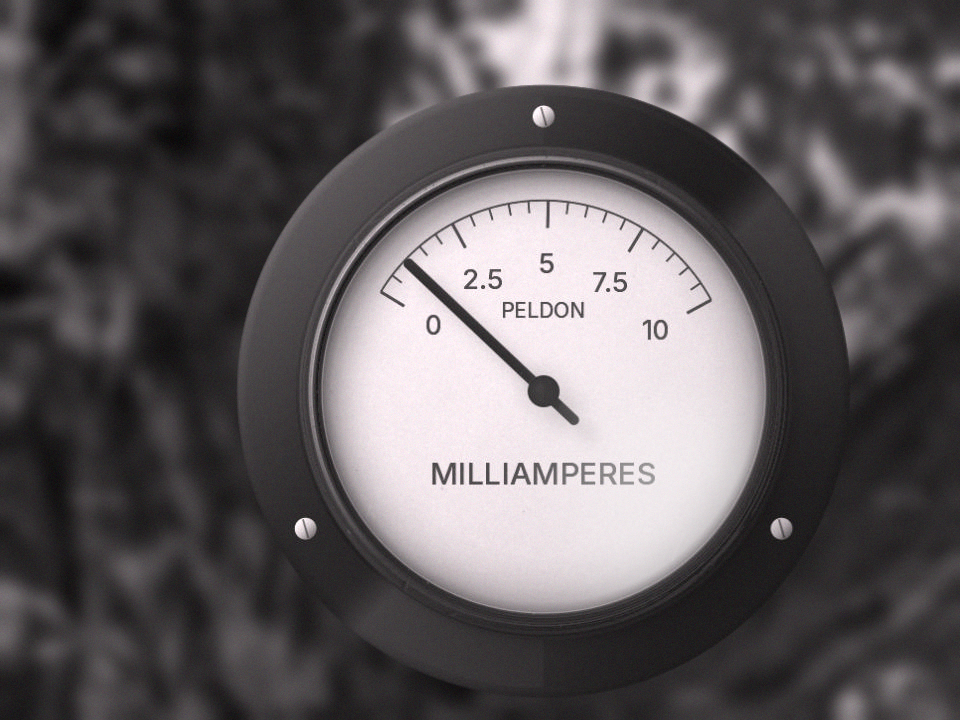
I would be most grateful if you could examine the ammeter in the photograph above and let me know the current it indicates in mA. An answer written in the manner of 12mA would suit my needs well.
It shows 1mA
